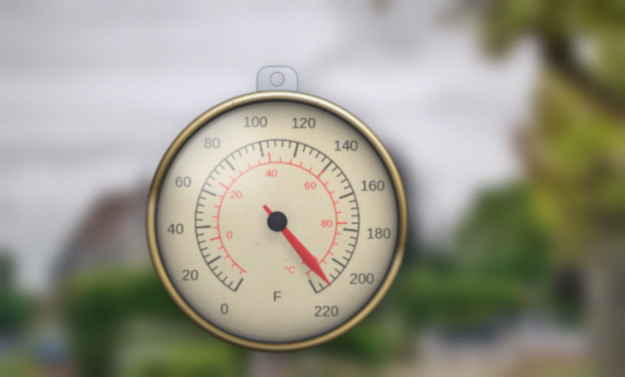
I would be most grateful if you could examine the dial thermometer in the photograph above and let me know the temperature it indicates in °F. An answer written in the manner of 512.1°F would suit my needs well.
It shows 212°F
